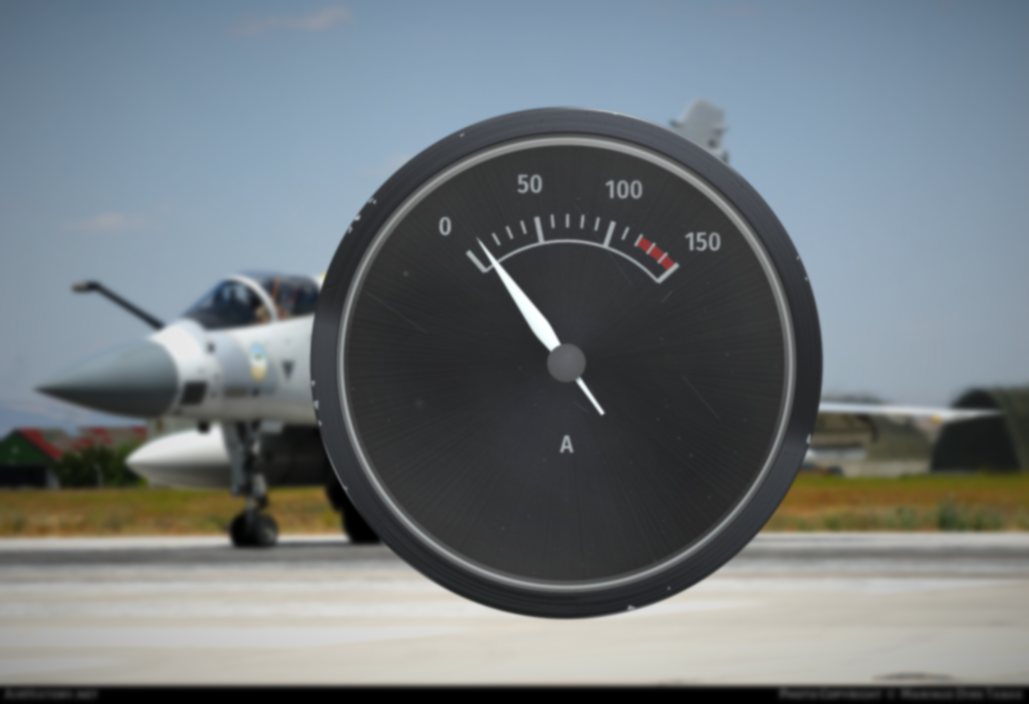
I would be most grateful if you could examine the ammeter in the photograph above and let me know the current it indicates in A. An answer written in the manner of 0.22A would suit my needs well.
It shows 10A
